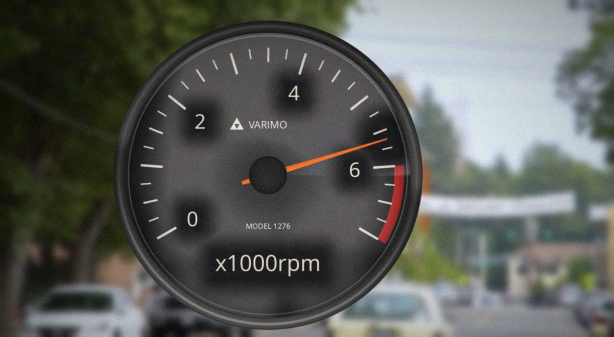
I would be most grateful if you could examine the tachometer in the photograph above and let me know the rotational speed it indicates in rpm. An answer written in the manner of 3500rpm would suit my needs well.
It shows 5625rpm
